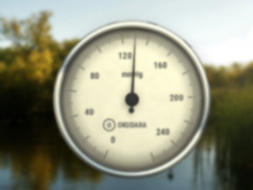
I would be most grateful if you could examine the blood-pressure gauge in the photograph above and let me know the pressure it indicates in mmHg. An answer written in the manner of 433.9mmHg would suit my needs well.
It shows 130mmHg
